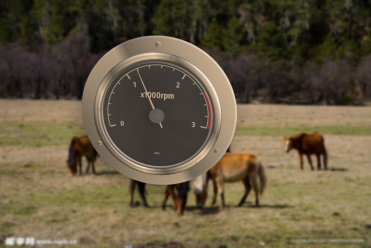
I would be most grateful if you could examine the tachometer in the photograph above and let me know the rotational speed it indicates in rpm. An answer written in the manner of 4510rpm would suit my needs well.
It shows 1200rpm
